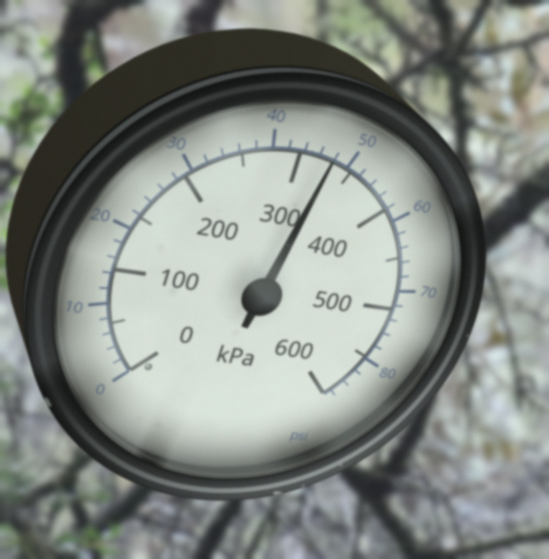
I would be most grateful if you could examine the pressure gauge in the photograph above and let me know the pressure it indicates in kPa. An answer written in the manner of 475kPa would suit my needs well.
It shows 325kPa
